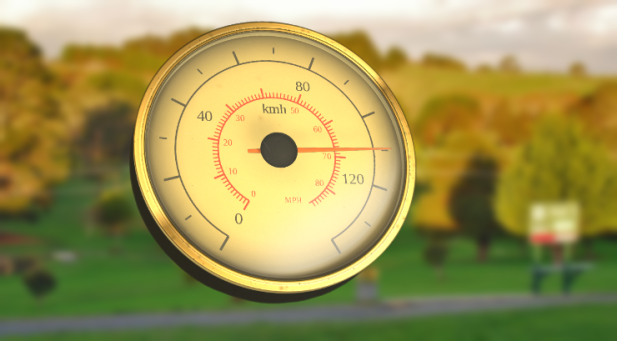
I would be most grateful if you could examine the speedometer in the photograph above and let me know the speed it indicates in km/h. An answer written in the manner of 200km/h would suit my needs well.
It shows 110km/h
